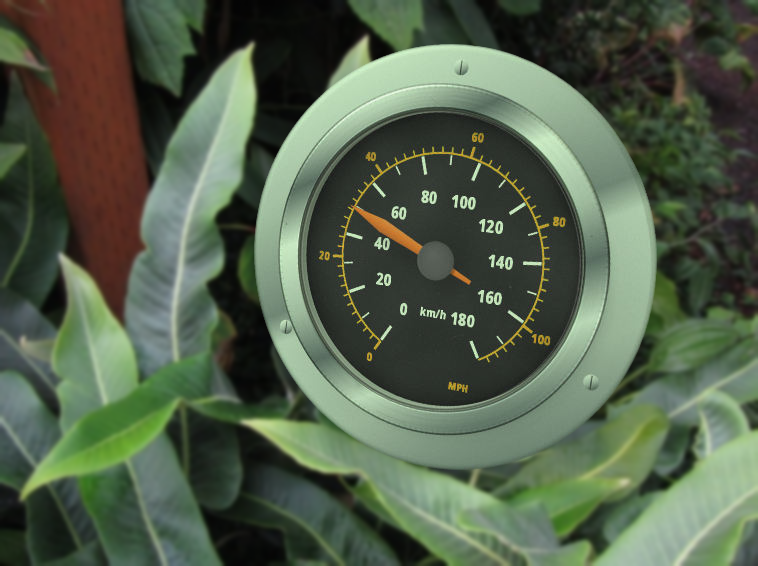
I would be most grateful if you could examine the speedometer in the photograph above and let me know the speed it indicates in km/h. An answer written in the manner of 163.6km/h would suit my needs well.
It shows 50km/h
